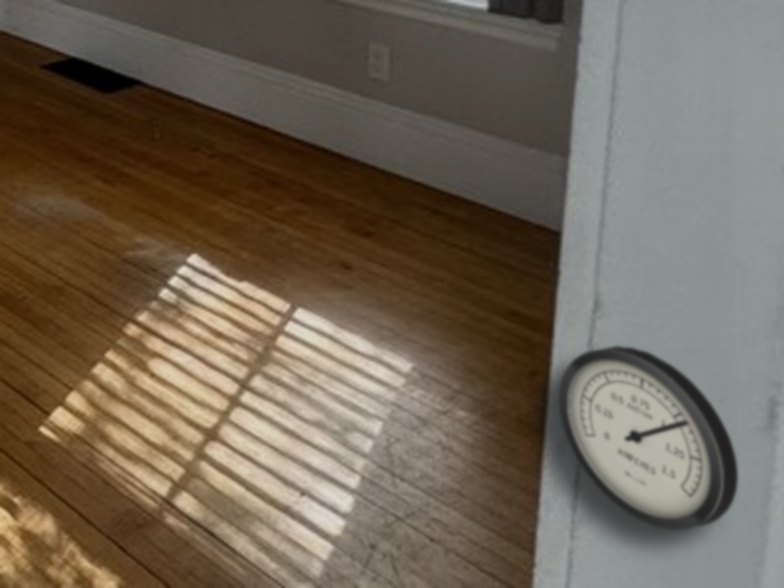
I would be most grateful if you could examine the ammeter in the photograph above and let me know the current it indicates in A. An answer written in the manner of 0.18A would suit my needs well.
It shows 1.05A
